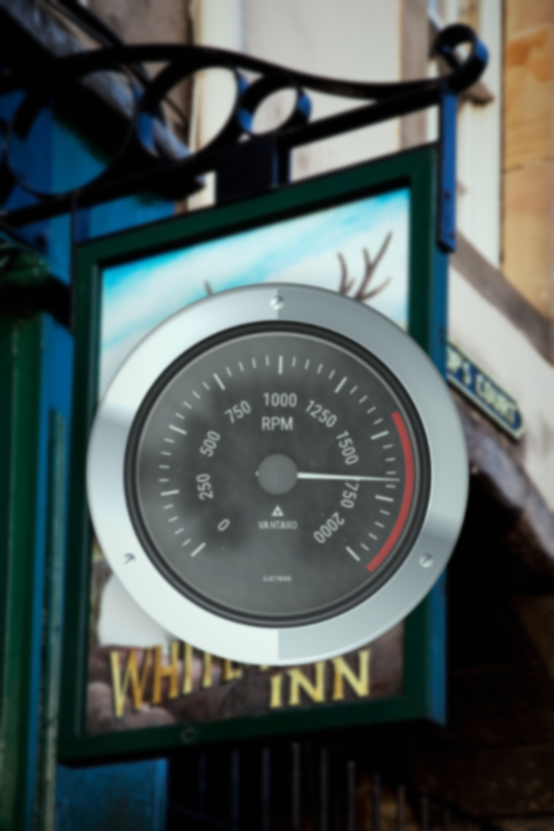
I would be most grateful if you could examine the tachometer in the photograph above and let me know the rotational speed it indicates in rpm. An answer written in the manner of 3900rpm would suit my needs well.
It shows 1675rpm
